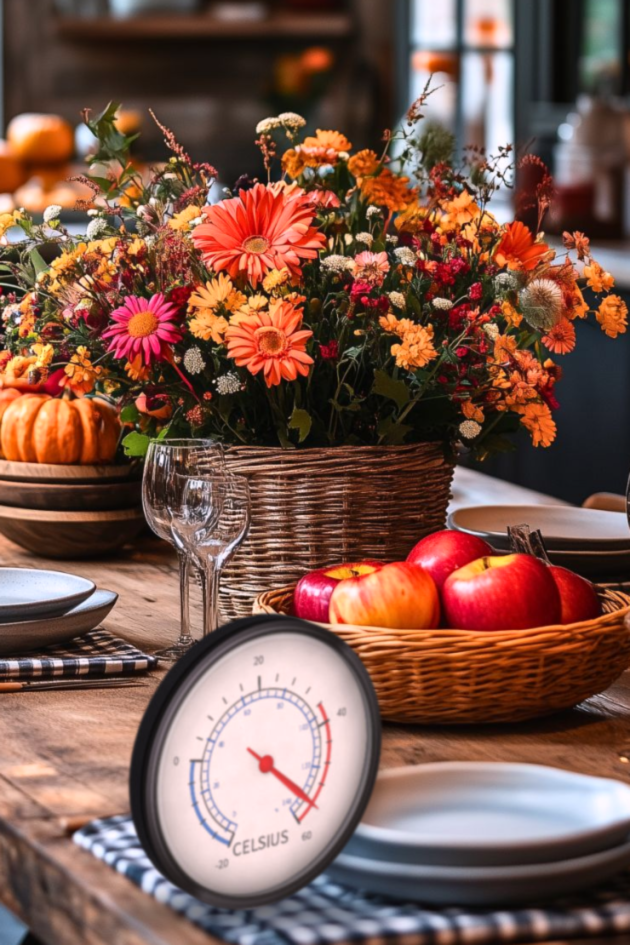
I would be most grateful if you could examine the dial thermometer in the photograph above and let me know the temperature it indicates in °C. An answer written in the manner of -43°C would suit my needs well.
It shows 56°C
